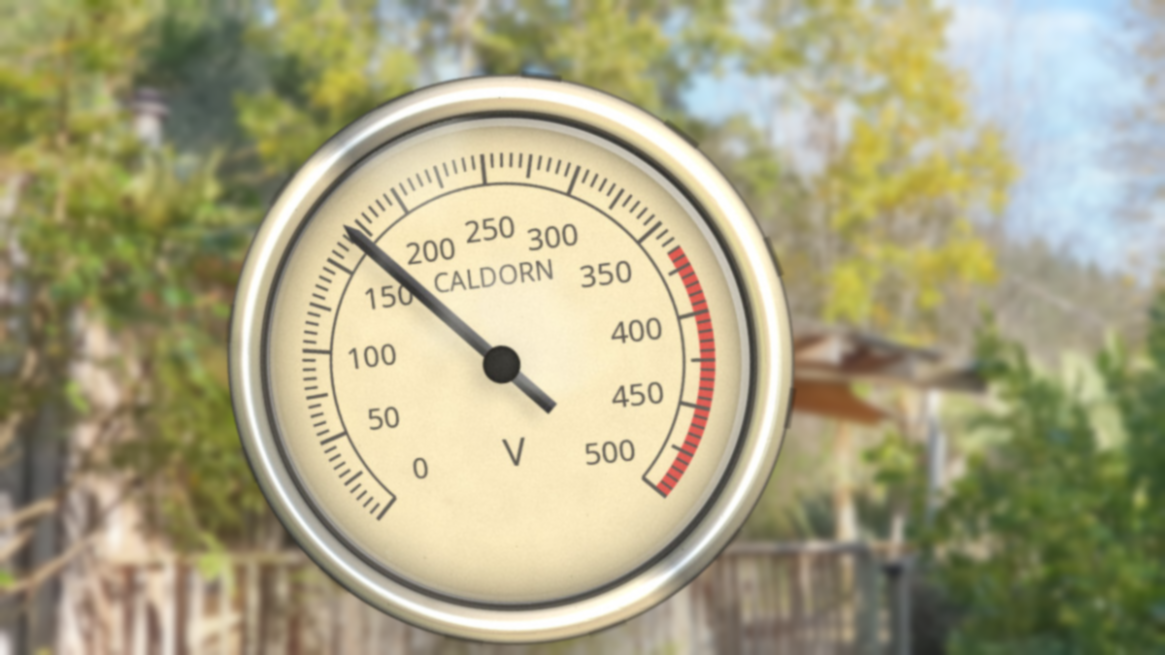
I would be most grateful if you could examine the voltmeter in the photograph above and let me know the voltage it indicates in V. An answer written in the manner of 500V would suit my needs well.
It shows 170V
